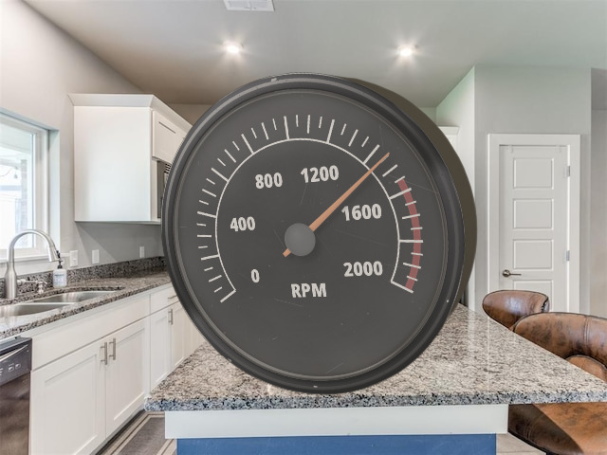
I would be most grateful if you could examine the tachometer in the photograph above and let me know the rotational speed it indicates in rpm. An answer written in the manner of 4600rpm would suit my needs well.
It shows 1450rpm
